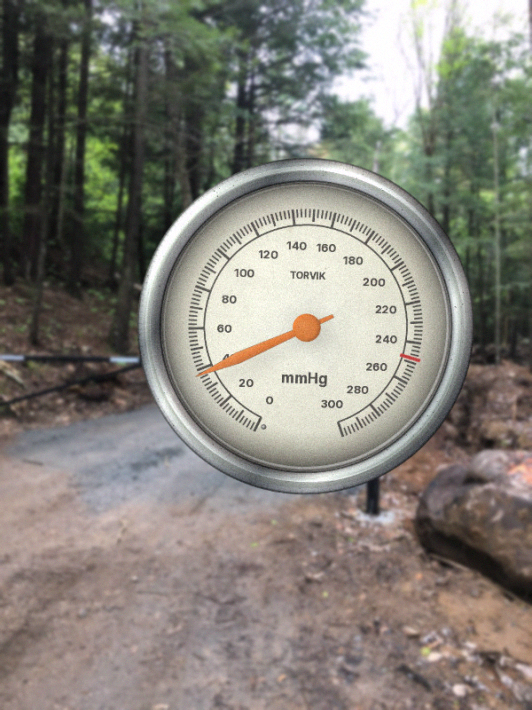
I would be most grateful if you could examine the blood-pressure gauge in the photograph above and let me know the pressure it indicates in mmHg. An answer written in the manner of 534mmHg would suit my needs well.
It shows 38mmHg
